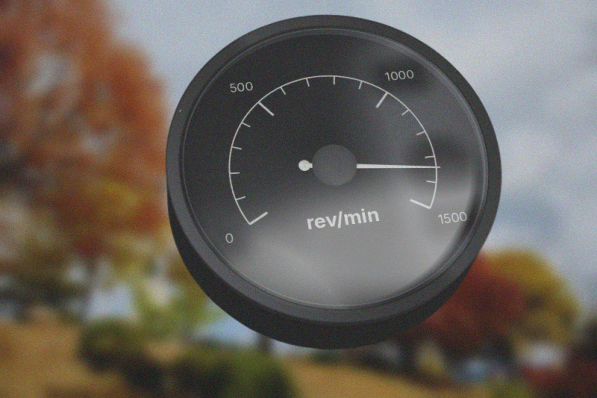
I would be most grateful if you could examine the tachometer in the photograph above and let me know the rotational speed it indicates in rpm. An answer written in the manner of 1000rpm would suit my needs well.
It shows 1350rpm
